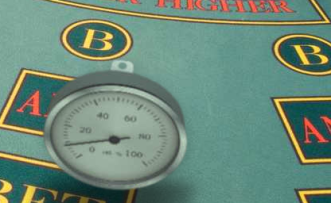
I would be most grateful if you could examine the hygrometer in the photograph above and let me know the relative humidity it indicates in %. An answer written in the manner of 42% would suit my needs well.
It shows 10%
